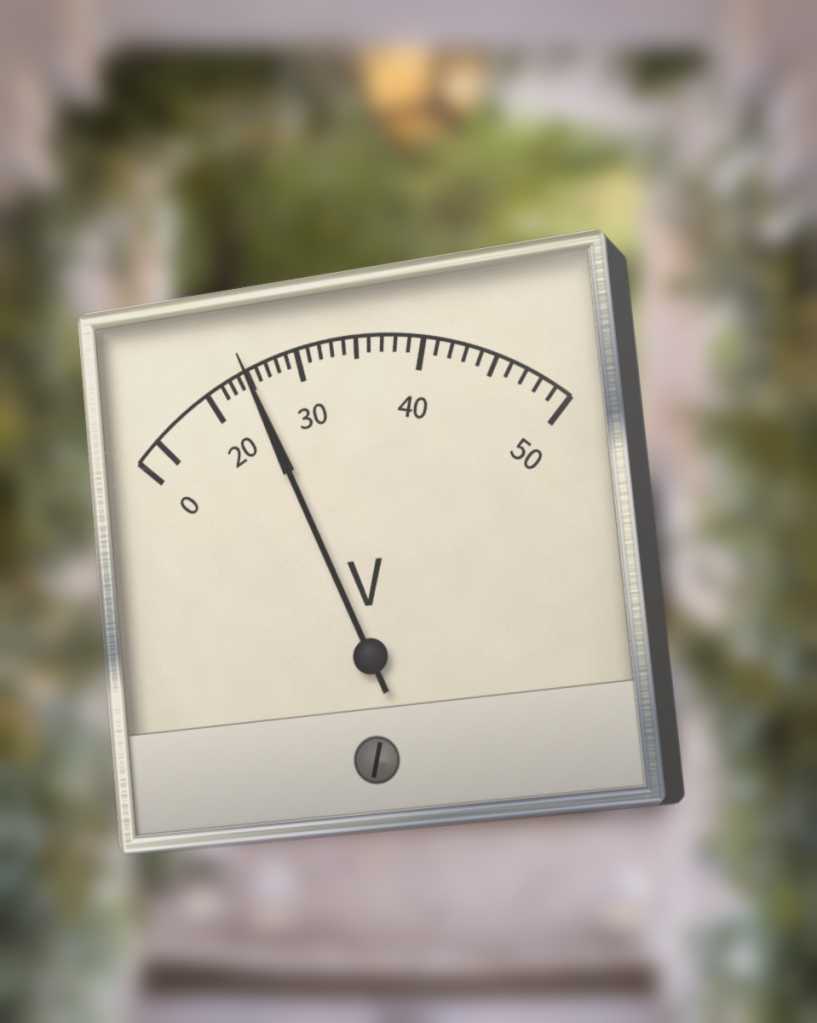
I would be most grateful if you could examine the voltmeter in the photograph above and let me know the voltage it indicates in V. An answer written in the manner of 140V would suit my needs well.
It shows 25V
